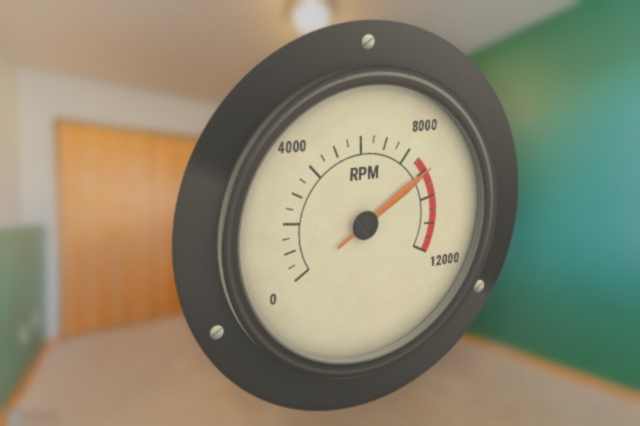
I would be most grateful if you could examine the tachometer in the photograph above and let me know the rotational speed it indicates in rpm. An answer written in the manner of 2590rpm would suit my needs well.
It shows 9000rpm
